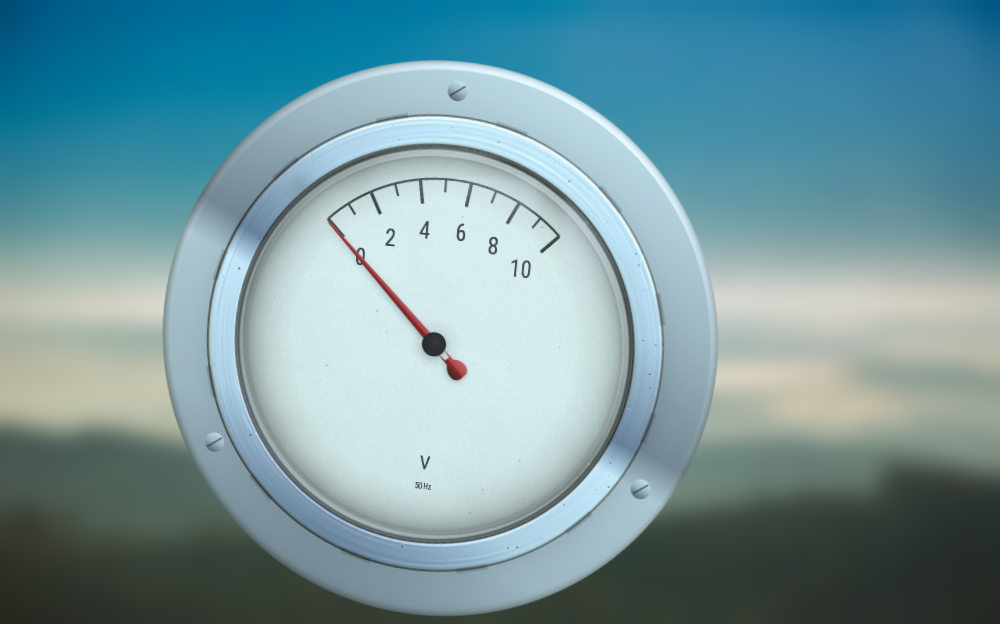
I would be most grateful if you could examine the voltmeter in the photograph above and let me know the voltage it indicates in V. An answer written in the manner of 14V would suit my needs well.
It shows 0V
